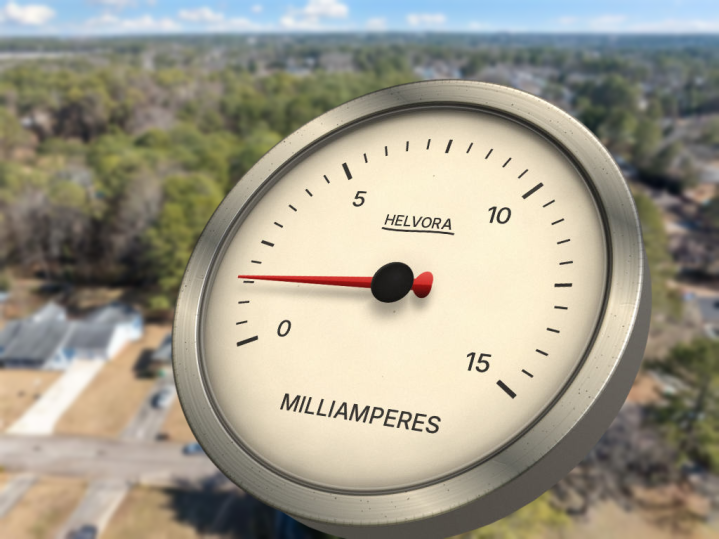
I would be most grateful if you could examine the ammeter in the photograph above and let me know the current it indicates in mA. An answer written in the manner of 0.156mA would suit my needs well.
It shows 1.5mA
